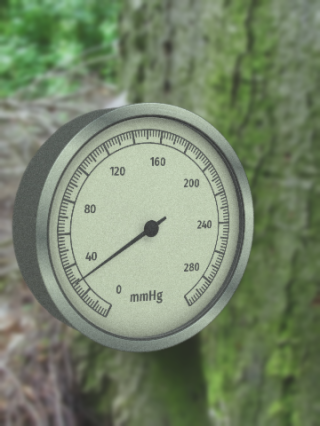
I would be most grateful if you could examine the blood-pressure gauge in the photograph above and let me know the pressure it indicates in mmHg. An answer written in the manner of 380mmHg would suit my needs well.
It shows 30mmHg
